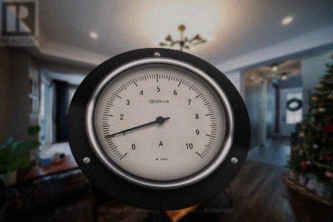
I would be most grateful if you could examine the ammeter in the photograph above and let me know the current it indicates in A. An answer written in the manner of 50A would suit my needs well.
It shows 1A
